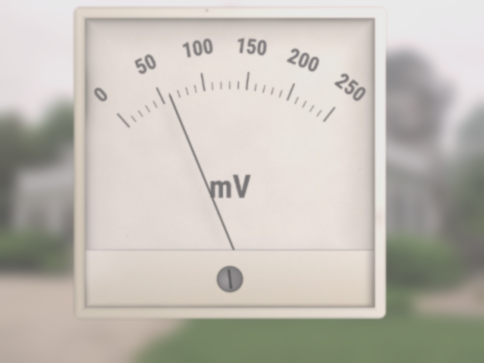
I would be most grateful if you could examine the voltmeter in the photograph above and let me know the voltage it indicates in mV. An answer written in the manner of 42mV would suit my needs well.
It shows 60mV
